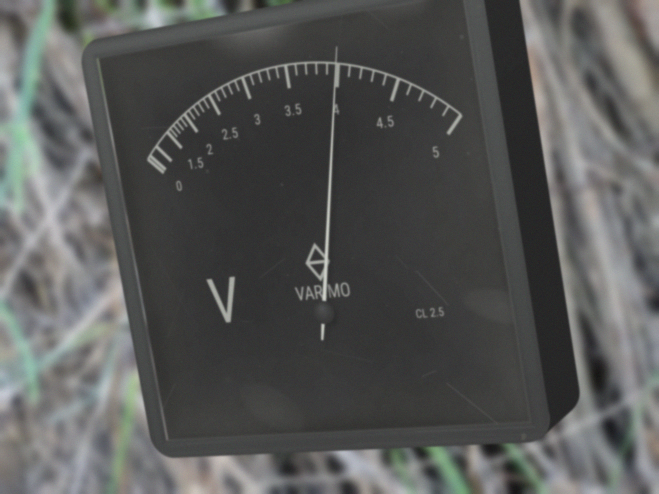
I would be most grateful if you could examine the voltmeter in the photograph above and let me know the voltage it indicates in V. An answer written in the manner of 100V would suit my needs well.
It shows 4V
